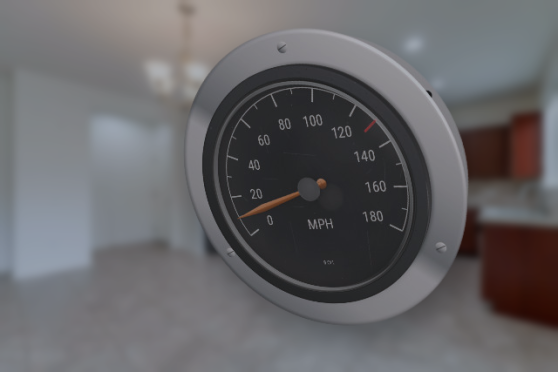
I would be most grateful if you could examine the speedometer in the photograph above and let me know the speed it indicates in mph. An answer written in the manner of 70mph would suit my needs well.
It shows 10mph
